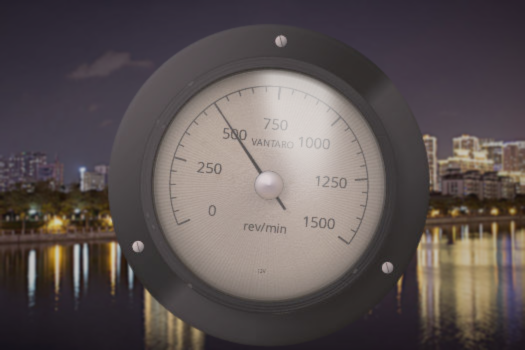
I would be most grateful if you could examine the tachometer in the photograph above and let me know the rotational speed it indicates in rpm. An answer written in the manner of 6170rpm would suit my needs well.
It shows 500rpm
